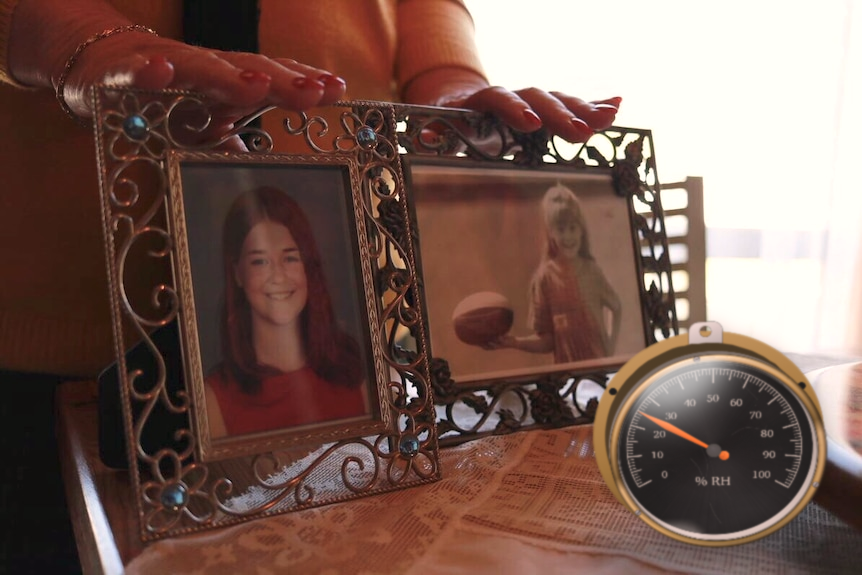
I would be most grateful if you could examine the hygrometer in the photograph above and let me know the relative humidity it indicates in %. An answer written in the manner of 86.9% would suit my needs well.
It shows 25%
